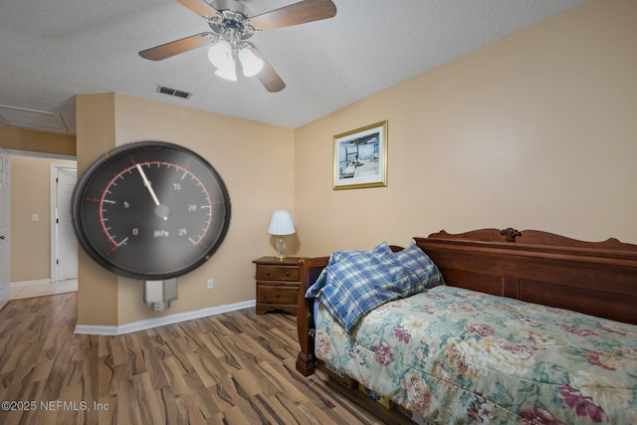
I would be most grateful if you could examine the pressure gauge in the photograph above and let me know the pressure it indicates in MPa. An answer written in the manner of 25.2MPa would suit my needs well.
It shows 10MPa
